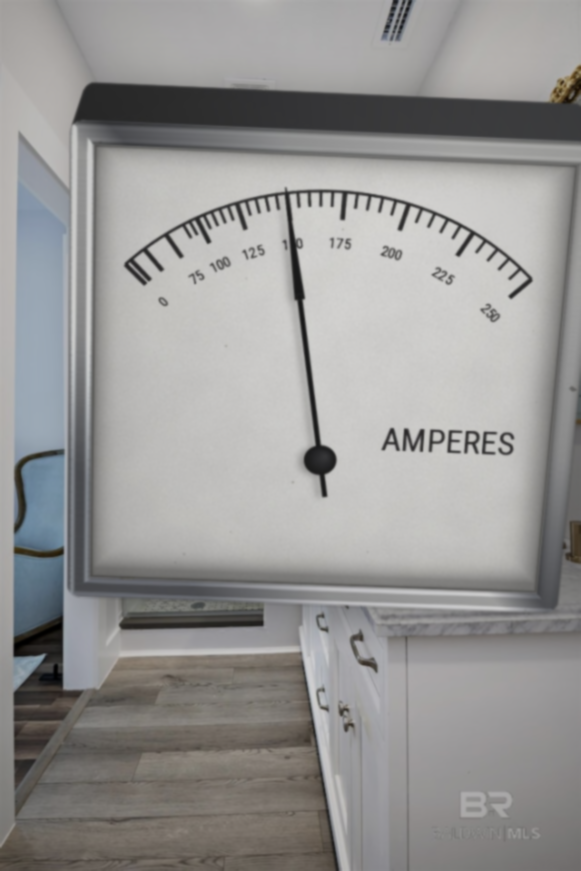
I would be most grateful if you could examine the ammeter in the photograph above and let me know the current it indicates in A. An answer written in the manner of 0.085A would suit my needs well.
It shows 150A
